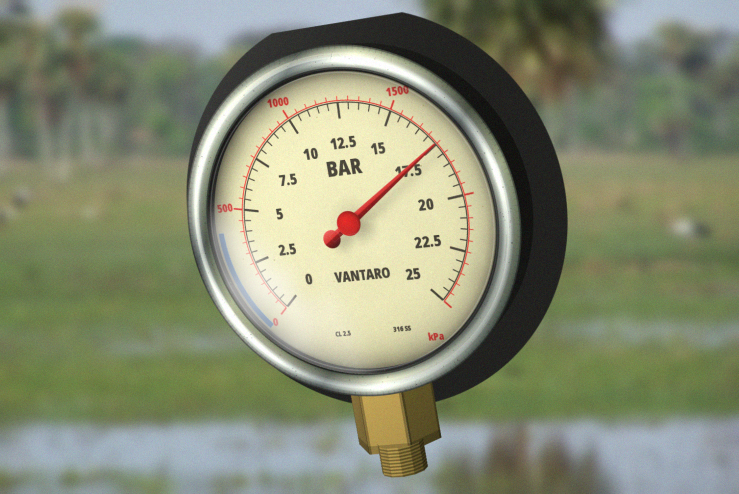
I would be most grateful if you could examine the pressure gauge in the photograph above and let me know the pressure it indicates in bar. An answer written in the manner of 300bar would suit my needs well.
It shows 17.5bar
